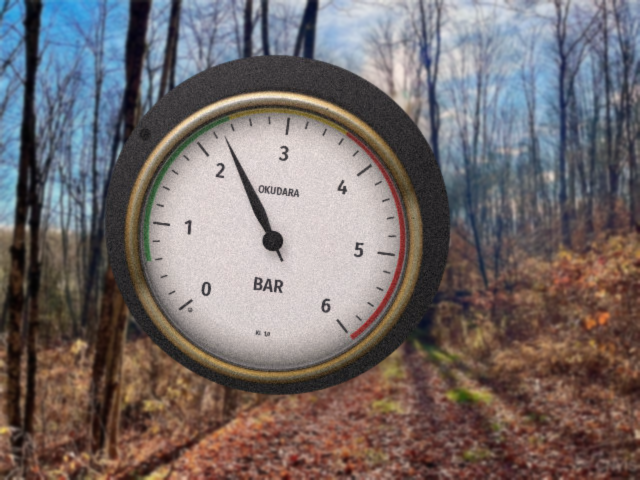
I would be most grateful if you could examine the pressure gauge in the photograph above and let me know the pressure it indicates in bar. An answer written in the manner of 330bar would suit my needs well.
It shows 2.3bar
